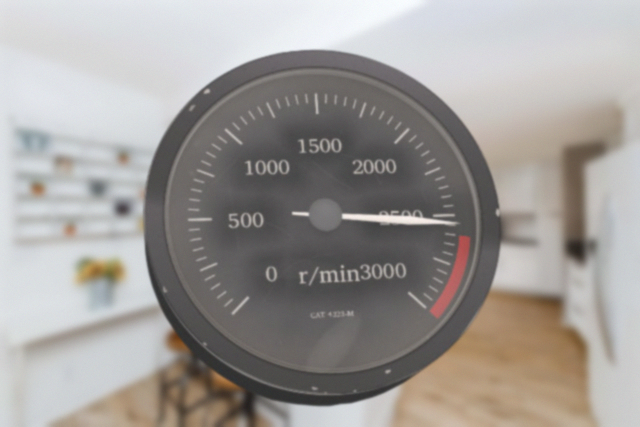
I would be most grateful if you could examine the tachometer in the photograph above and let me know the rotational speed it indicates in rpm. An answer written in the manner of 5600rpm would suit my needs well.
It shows 2550rpm
